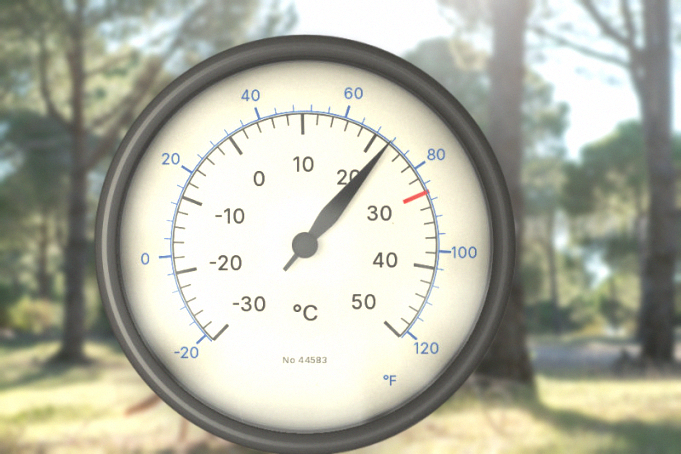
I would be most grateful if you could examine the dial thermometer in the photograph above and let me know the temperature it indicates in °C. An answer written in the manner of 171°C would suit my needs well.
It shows 22°C
